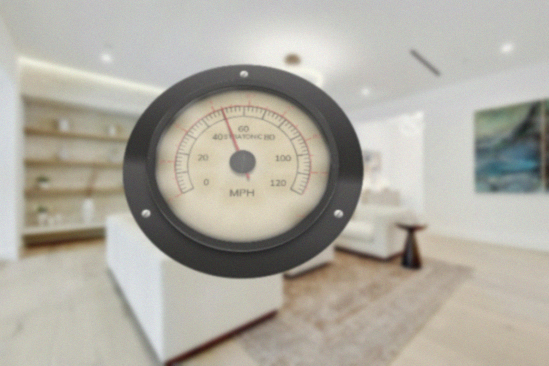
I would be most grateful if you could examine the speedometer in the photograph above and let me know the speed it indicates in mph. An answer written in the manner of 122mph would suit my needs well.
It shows 50mph
